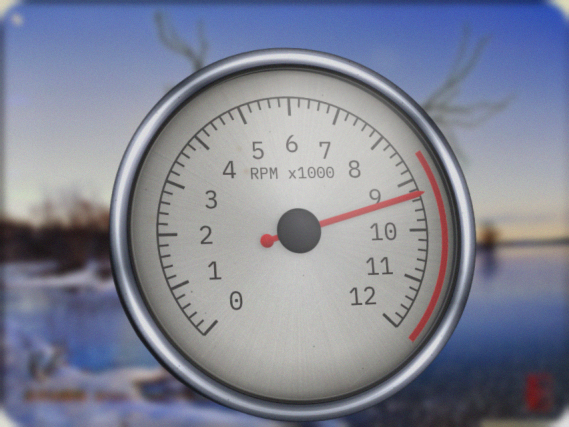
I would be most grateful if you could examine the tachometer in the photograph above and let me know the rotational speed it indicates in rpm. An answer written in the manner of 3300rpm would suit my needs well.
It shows 9300rpm
